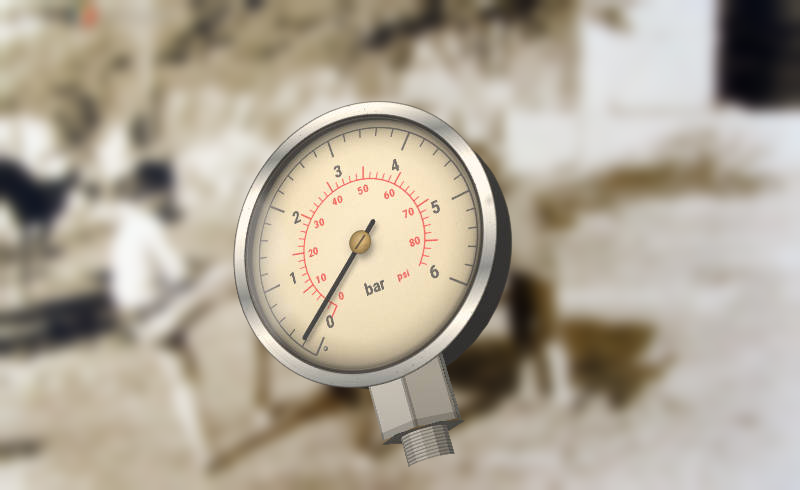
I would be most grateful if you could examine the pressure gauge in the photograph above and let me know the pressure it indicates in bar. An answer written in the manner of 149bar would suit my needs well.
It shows 0.2bar
